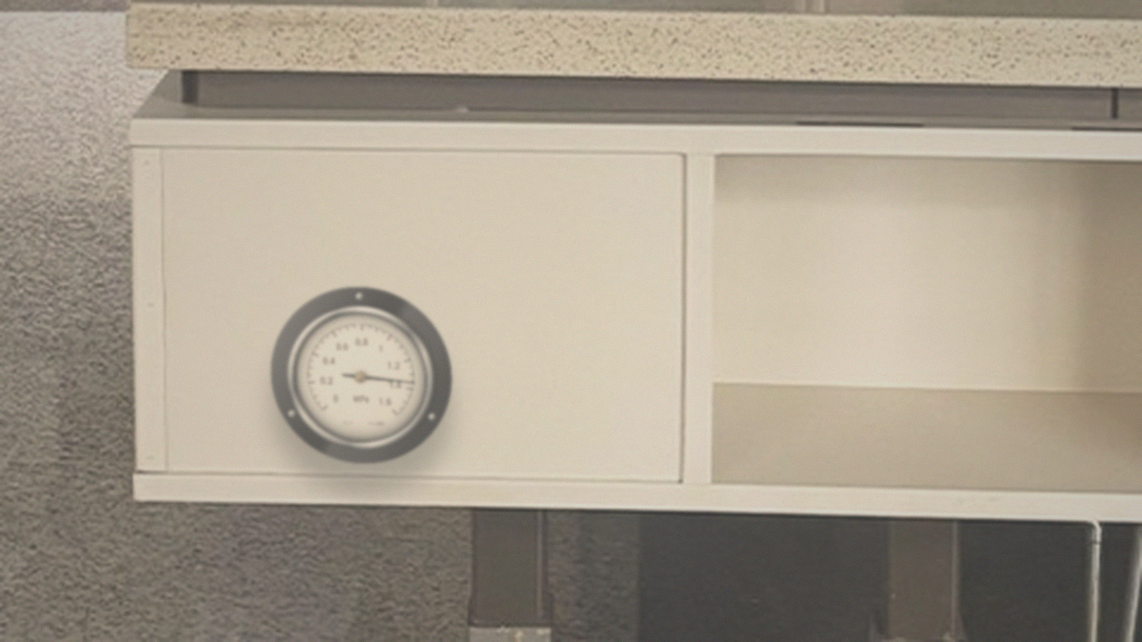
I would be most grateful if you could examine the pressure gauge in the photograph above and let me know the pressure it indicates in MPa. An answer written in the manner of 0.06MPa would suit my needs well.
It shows 1.35MPa
